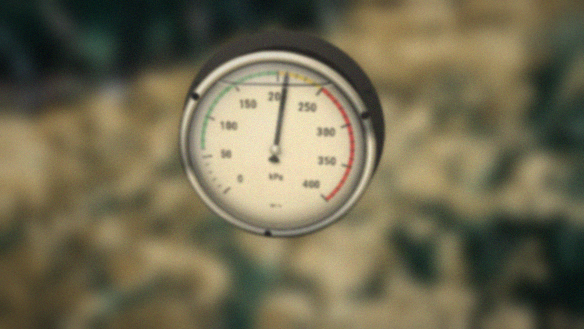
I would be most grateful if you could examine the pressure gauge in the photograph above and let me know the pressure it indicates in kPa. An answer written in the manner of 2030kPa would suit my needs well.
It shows 210kPa
